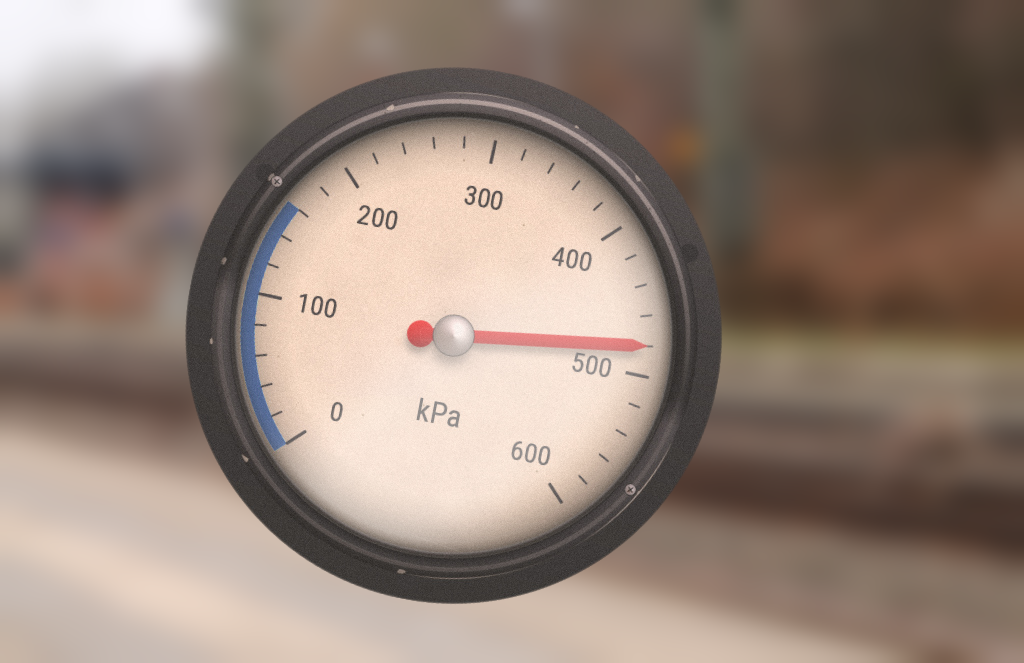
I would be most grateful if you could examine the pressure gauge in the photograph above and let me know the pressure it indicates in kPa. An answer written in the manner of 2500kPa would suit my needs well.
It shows 480kPa
